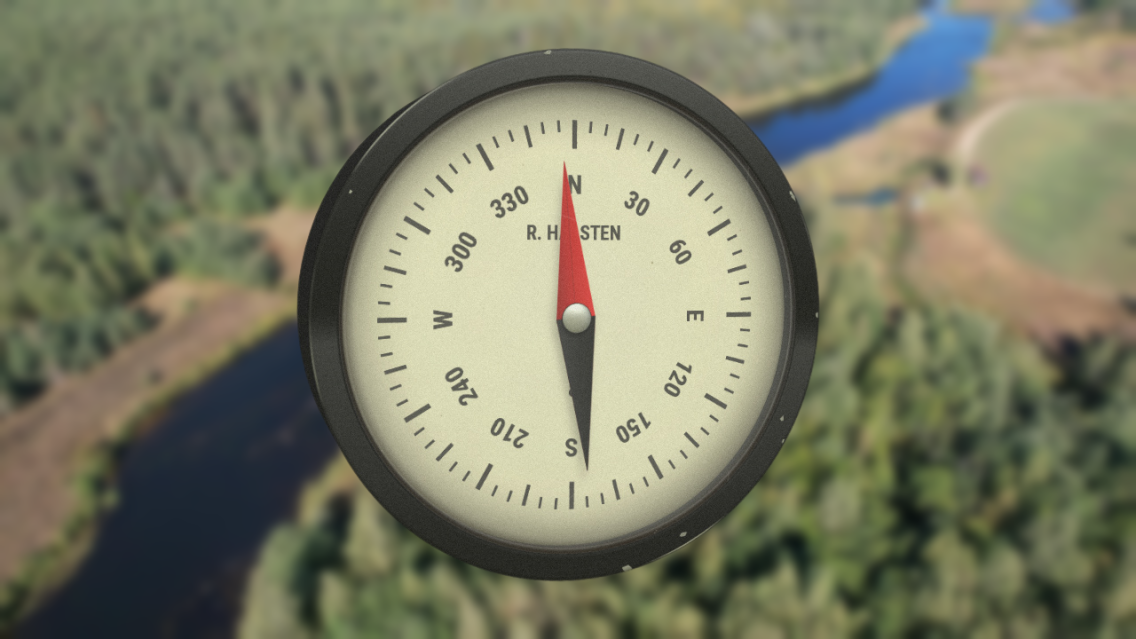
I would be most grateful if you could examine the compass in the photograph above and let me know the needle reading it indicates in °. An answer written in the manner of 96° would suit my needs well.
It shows 355°
